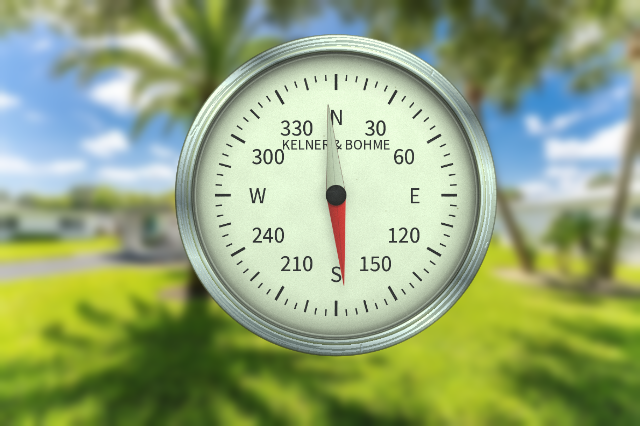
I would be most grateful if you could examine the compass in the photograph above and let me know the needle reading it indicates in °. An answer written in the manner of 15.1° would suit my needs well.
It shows 175°
